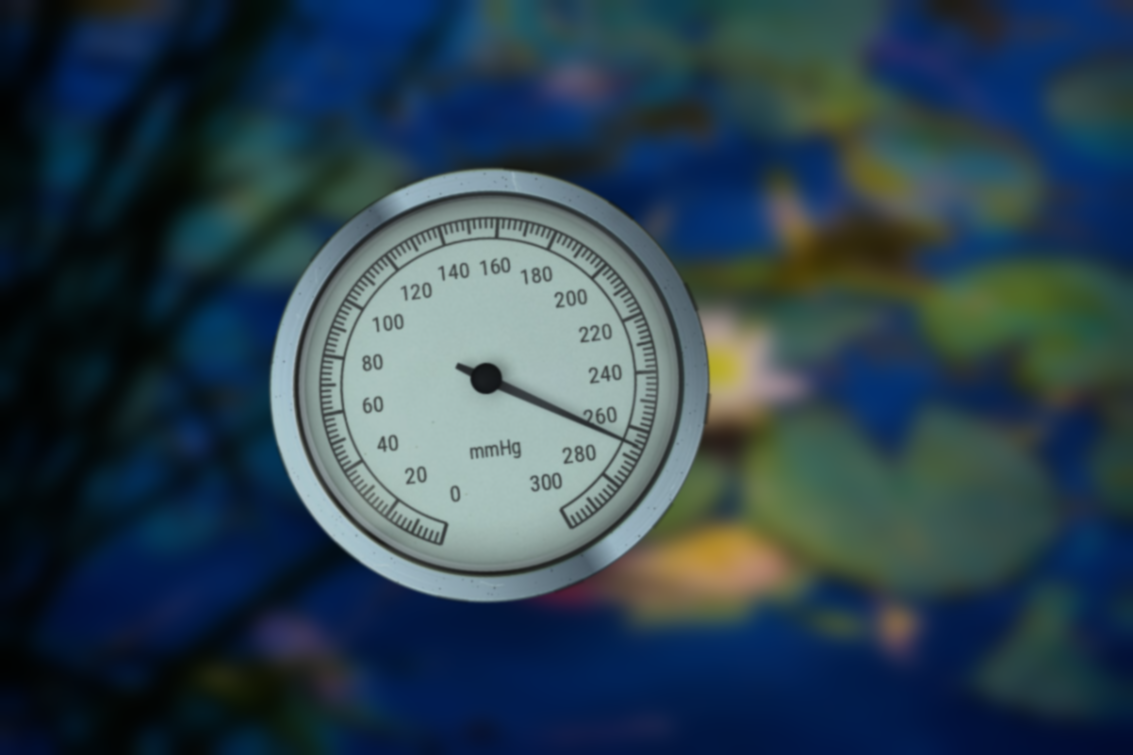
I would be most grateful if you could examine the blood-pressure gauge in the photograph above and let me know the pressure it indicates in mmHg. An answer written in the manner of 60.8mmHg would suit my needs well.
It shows 266mmHg
